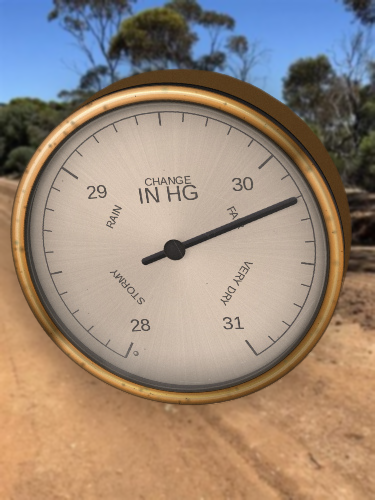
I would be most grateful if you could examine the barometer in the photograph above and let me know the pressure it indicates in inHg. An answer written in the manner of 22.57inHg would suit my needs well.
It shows 30.2inHg
